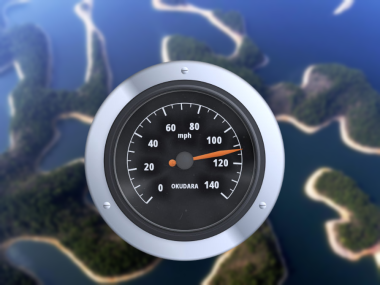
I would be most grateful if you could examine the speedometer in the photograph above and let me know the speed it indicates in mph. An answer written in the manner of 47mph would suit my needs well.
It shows 112.5mph
